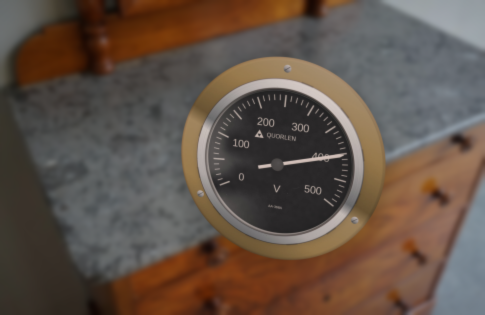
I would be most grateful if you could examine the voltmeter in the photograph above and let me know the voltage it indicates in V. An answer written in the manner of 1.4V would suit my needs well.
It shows 400V
